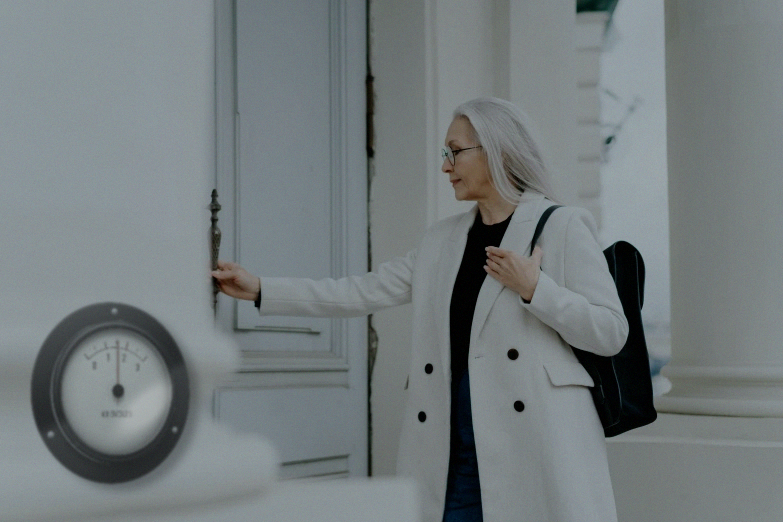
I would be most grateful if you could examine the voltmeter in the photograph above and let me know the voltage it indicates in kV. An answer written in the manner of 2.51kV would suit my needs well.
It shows 1.5kV
